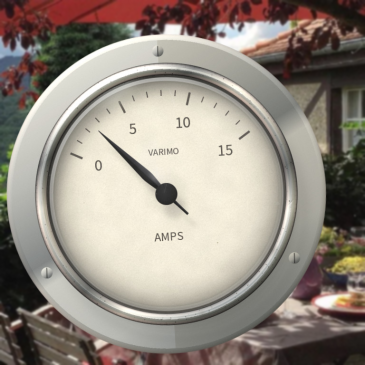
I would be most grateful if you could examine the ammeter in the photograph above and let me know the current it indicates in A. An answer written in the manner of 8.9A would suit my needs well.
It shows 2.5A
